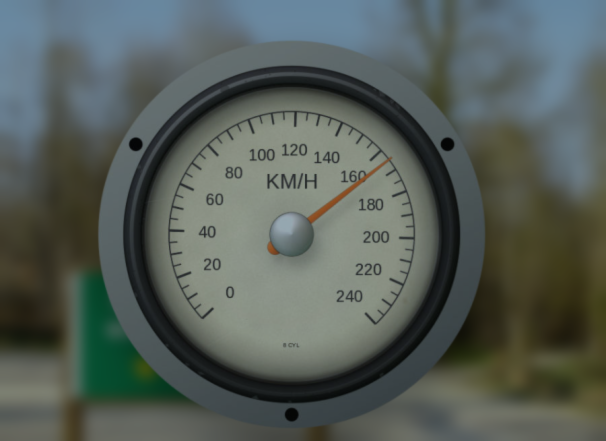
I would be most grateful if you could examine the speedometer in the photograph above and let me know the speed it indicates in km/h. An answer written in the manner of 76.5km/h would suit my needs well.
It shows 165km/h
